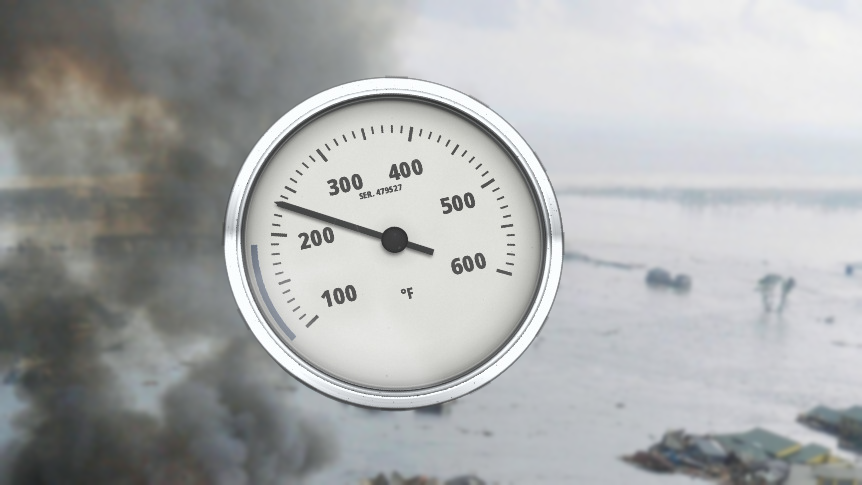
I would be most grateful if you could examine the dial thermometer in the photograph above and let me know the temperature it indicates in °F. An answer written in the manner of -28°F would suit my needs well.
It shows 230°F
